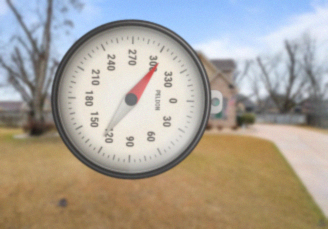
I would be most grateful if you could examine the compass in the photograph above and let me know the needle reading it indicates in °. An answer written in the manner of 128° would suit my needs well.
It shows 305°
